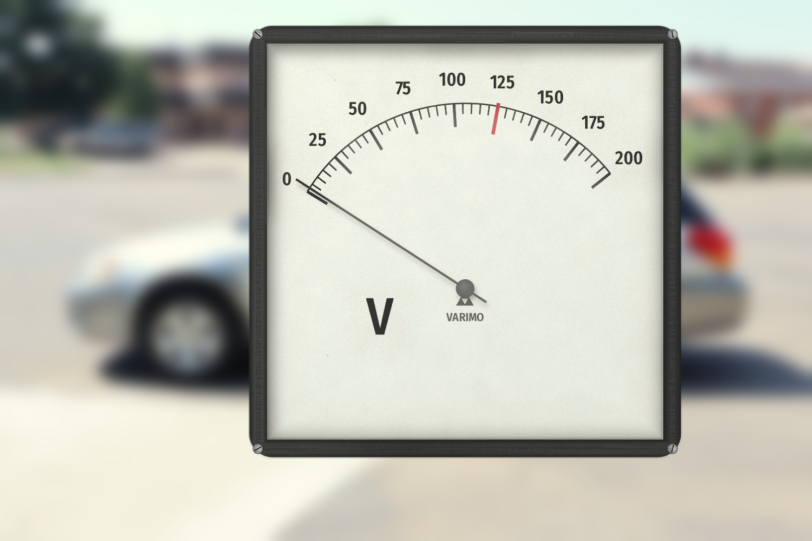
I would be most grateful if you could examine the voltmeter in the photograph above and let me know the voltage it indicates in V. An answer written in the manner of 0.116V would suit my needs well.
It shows 2.5V
